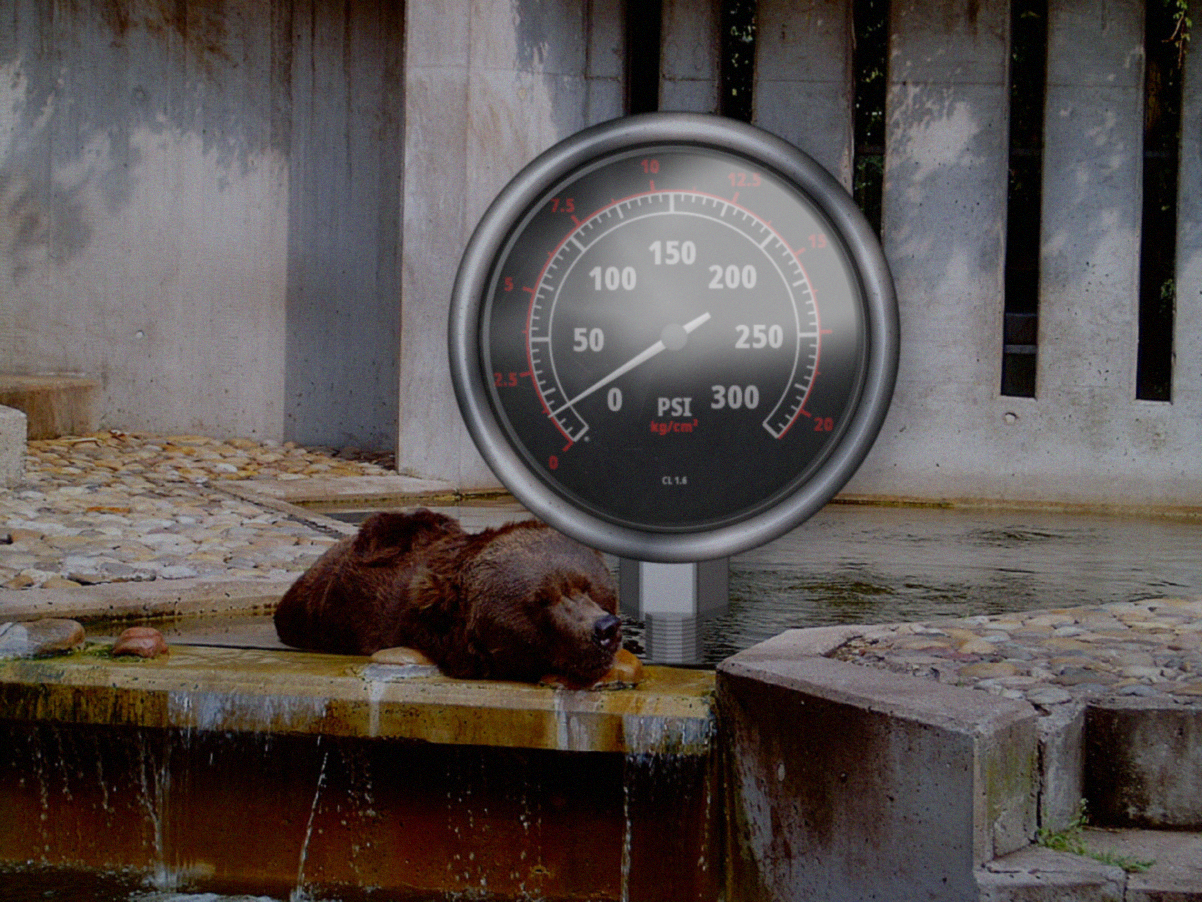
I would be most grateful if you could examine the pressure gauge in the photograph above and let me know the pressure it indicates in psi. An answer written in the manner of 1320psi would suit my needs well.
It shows 15psi
